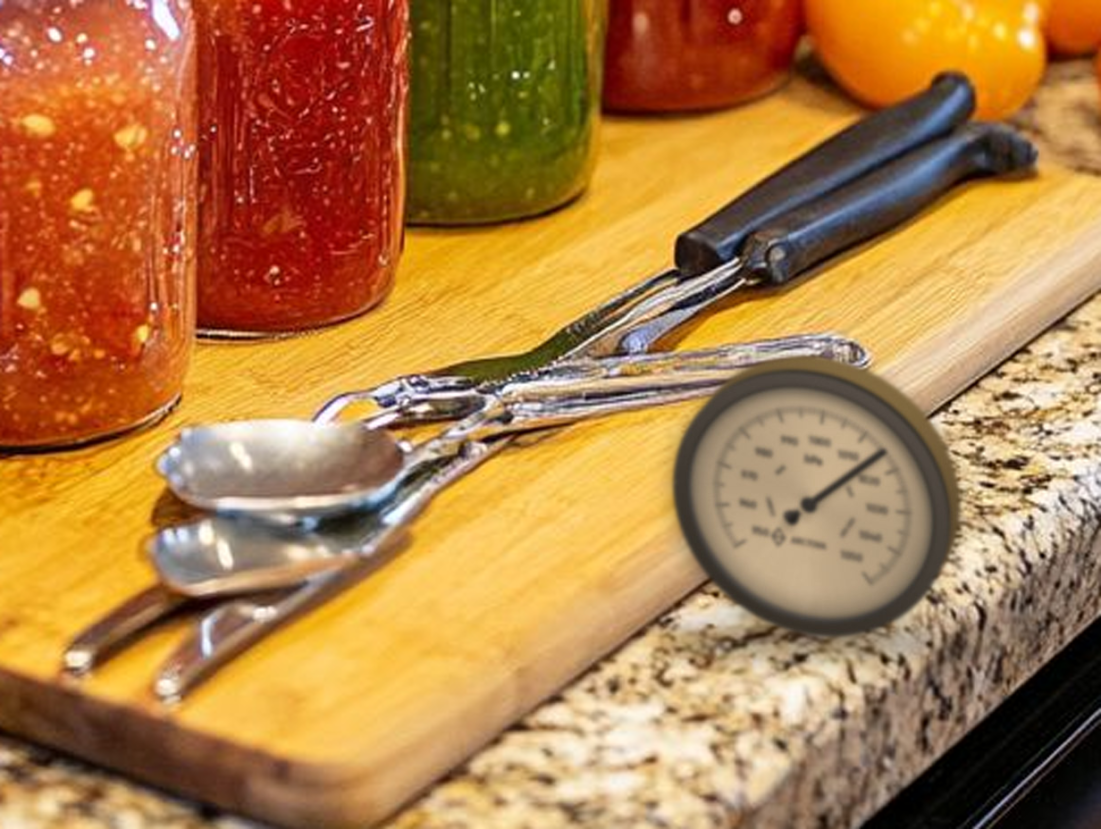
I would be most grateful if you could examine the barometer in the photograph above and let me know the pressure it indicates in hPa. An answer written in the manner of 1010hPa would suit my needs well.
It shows 1015hPa
